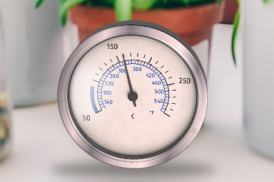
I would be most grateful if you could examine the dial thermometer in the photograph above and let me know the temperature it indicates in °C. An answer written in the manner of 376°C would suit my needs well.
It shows 160°C
